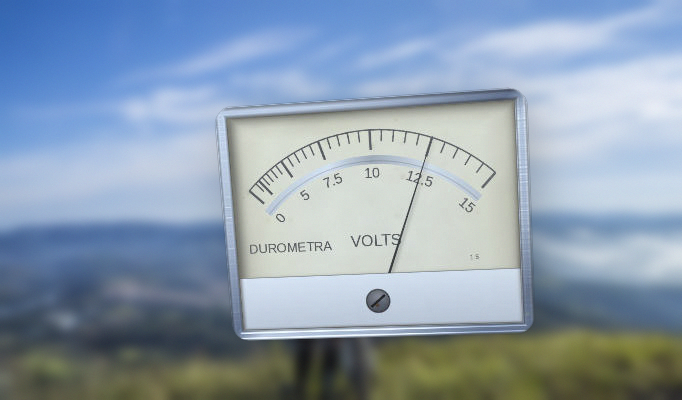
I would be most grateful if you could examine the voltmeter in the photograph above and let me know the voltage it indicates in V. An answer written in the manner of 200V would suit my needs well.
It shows 12.5V
